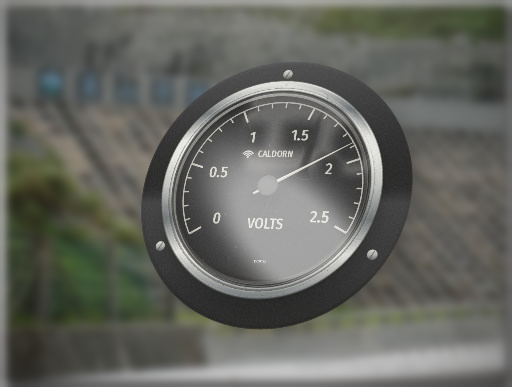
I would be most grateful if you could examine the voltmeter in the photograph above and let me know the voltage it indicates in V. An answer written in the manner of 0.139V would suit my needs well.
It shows 1.9V
